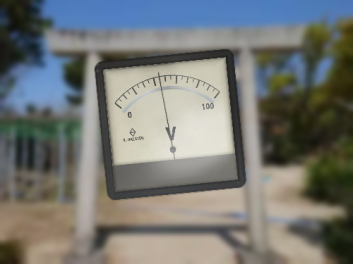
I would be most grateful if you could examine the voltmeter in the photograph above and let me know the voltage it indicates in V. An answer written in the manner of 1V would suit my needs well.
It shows 45V
